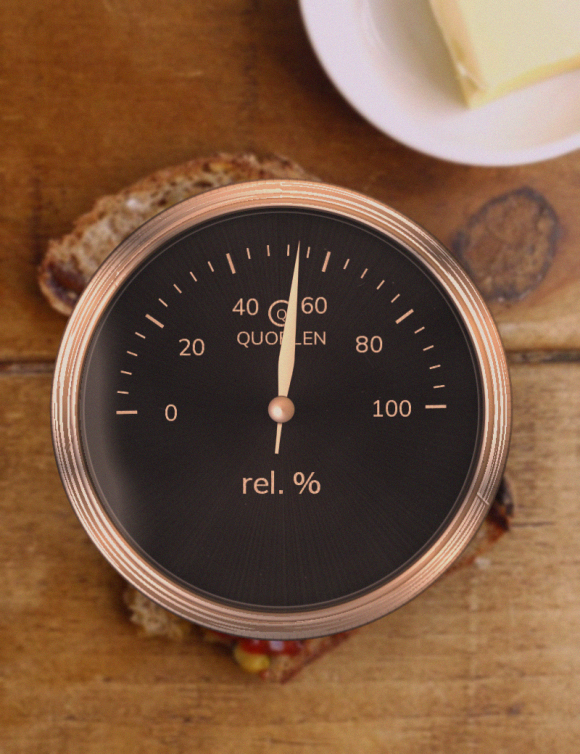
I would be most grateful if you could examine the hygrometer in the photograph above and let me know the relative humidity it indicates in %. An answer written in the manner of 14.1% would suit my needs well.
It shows 54%
